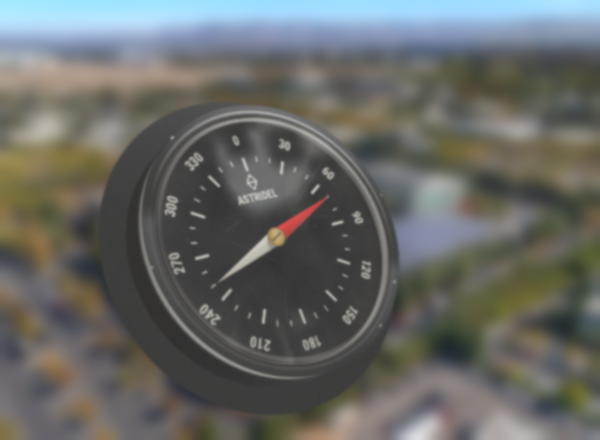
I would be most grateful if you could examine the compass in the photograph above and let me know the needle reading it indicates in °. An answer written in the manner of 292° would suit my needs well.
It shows 70°
